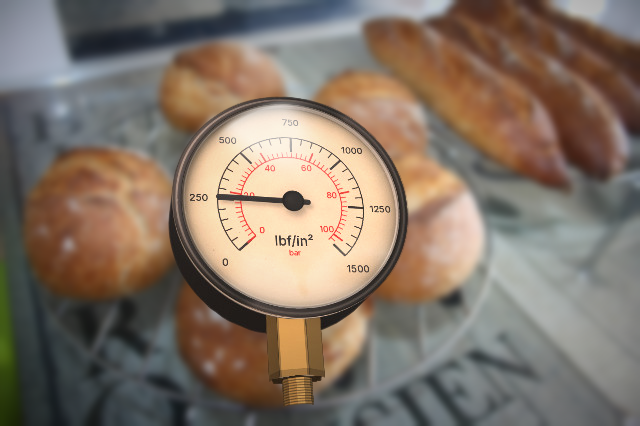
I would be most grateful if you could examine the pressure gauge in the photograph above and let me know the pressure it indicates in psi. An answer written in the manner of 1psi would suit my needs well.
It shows 250psi
